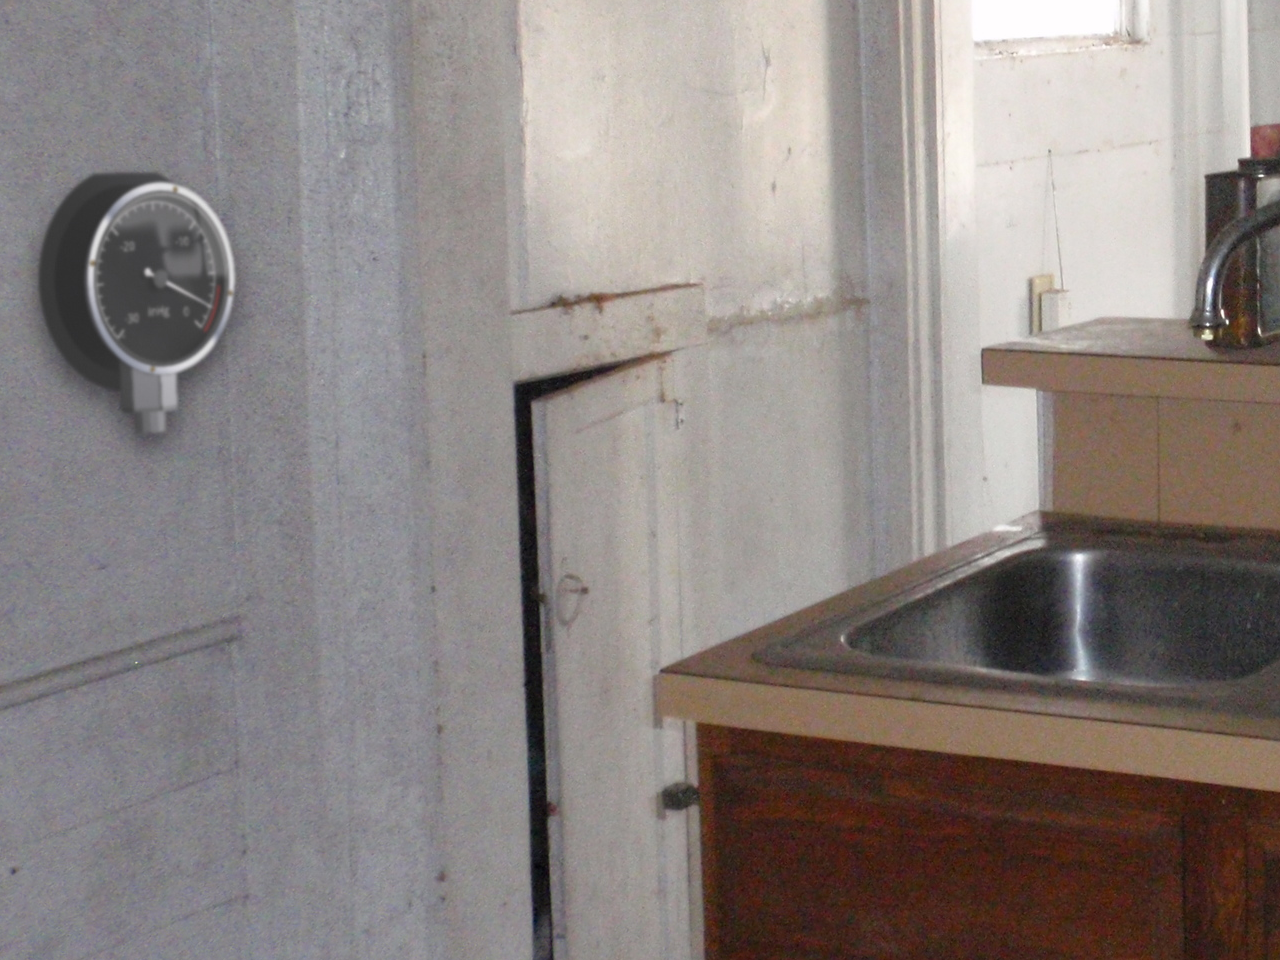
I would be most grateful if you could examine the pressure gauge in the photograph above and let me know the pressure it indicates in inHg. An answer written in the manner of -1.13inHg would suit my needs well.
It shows -2inHg
